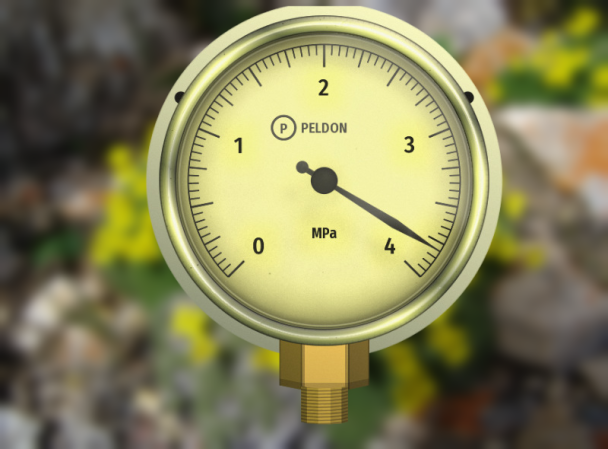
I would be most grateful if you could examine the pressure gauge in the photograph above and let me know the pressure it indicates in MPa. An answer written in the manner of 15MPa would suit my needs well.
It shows 3.8MPa
